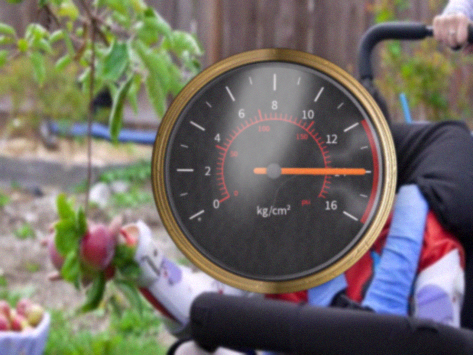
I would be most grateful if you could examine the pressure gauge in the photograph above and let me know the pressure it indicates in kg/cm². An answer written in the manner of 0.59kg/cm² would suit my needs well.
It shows 14kg/cm²
